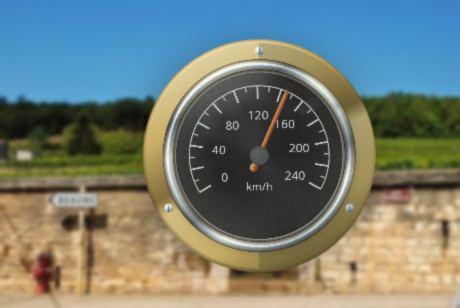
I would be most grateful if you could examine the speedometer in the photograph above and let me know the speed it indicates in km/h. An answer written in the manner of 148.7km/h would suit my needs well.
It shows 145km/h
